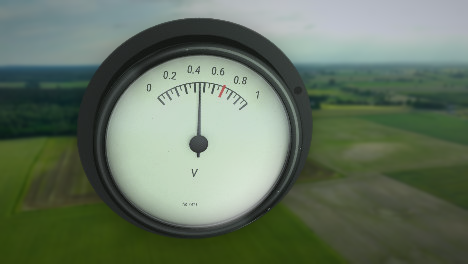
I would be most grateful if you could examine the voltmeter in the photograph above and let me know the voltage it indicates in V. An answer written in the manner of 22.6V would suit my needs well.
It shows 0.45V
